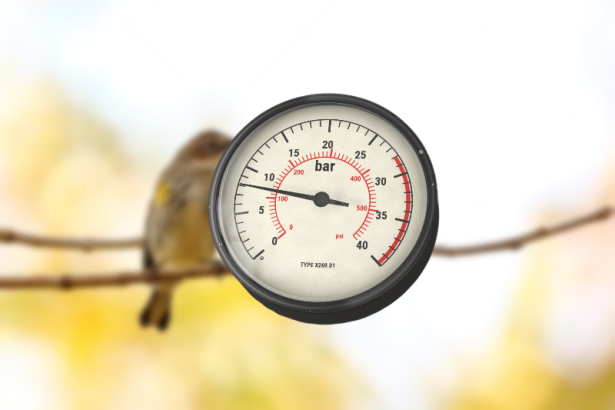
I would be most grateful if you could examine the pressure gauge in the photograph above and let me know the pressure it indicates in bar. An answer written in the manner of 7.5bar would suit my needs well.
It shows 8bar
